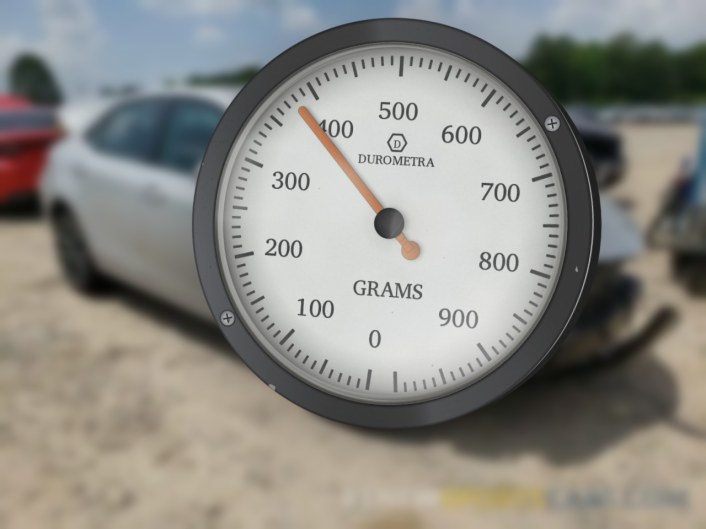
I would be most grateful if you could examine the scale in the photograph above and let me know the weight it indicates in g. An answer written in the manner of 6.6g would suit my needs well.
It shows 380g
